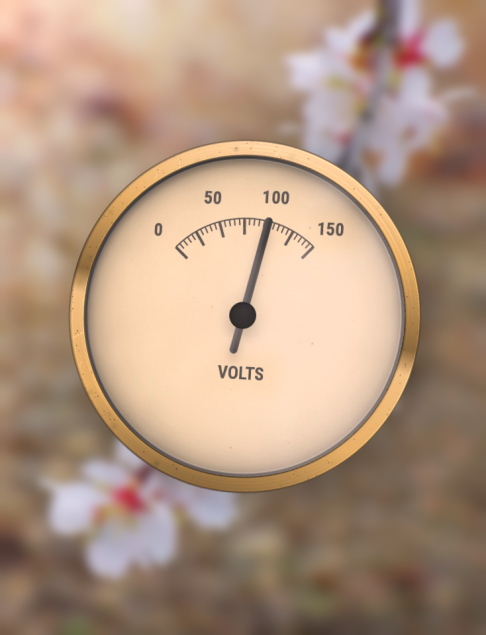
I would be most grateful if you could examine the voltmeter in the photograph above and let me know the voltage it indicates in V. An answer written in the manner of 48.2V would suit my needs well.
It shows 100V
